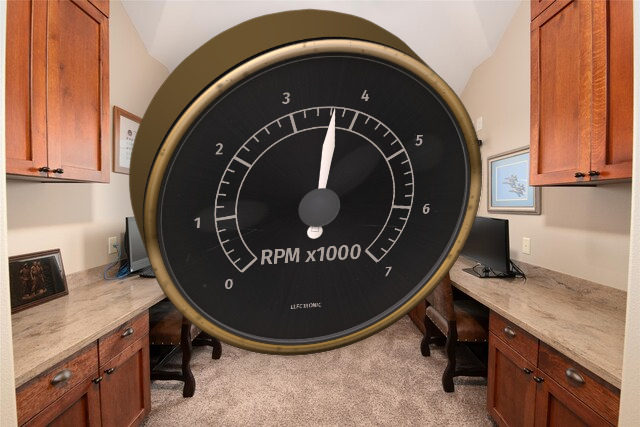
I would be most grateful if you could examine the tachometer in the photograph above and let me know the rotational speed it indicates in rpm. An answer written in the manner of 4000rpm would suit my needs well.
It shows 3600rpm
